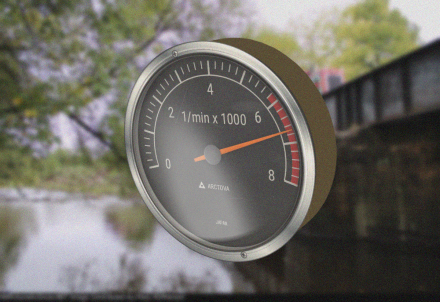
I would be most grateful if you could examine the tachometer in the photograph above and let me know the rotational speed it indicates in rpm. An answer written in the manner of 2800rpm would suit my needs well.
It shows 6700rpm
